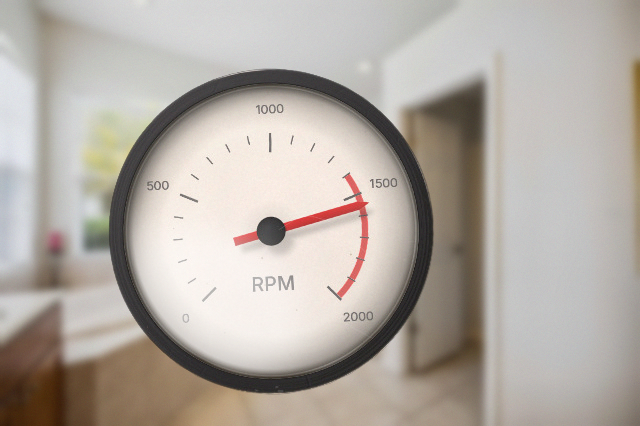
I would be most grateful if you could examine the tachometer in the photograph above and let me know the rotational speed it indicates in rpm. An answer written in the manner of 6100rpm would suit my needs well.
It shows 1550rpm
